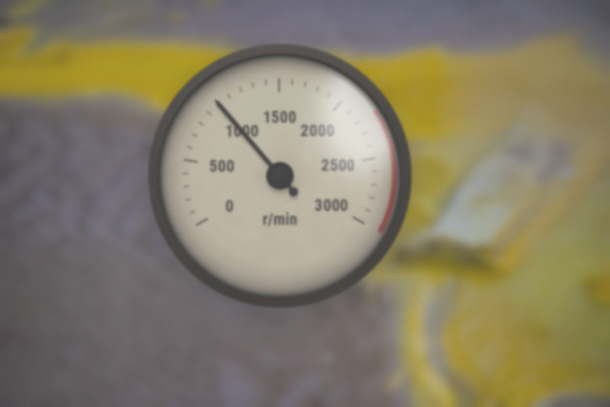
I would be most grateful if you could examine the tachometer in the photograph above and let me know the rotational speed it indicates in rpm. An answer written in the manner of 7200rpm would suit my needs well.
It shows 1000rpm
